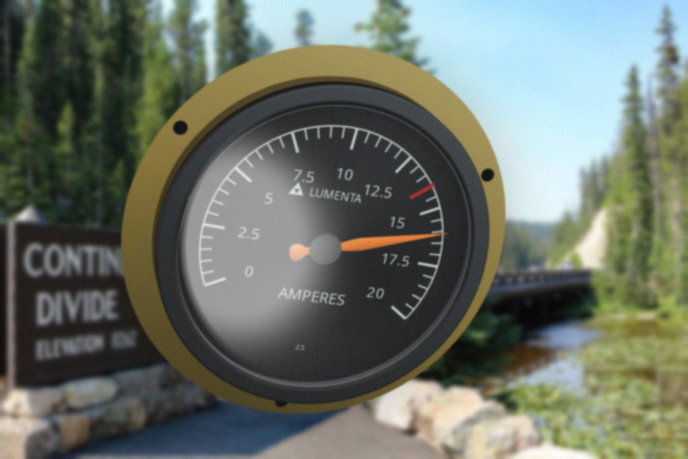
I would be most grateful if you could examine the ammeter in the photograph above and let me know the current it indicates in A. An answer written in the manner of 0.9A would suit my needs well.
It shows 16A
